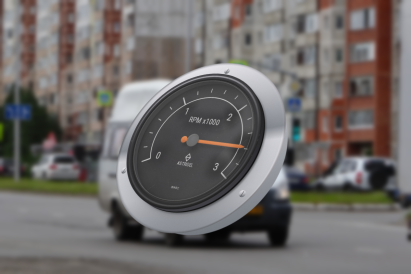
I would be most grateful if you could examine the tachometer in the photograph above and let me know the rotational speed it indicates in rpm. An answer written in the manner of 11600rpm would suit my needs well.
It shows 2600rpm
